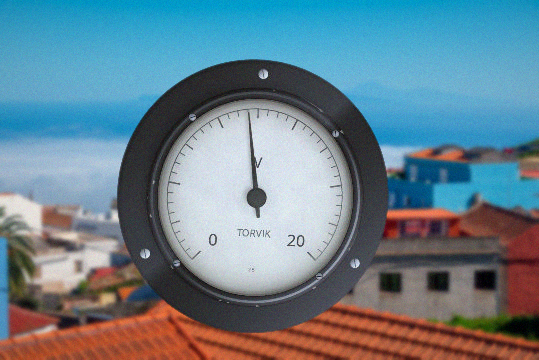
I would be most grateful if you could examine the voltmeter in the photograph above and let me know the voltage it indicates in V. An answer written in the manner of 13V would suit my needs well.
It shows 9.5V
